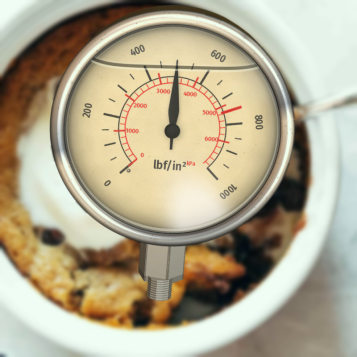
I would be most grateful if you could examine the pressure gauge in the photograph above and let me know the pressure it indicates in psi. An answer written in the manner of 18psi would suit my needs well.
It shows 500psi
